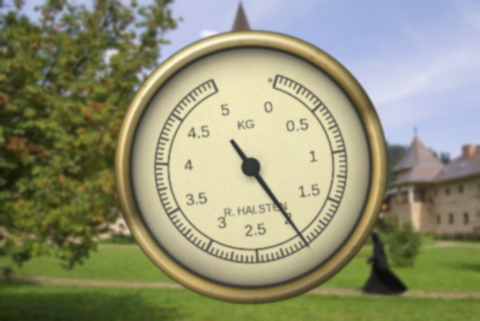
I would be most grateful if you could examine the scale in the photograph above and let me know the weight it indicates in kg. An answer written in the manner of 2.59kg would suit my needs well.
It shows 2kg
